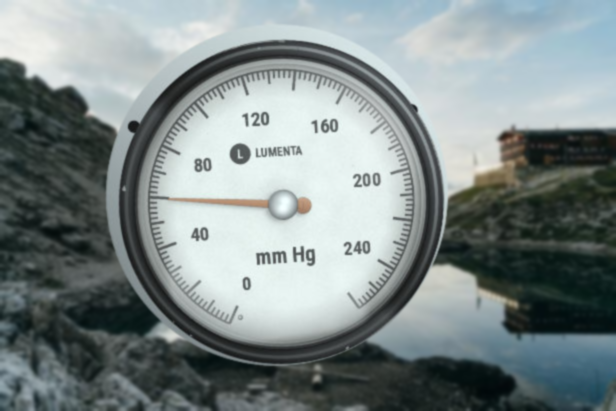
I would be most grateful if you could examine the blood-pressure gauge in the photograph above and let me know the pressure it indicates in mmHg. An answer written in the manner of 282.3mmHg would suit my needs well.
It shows 60mmHg
